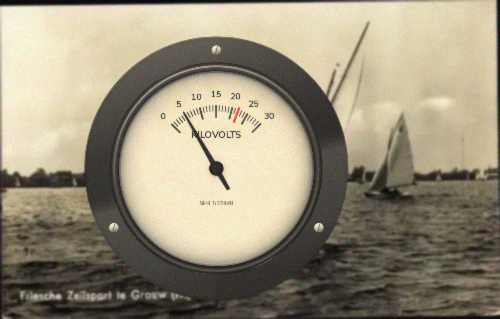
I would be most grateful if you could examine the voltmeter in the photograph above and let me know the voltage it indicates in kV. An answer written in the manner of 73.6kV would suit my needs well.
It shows 5kV
